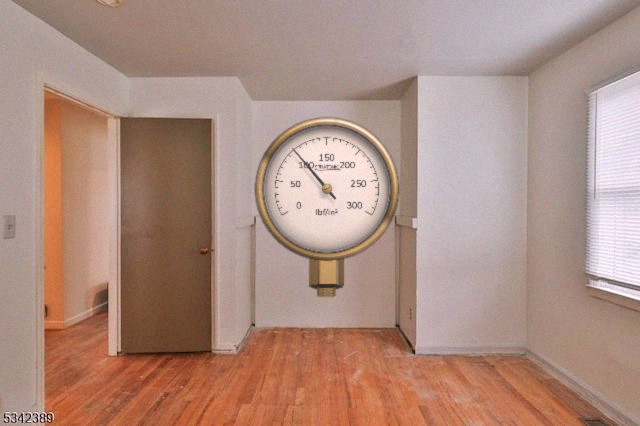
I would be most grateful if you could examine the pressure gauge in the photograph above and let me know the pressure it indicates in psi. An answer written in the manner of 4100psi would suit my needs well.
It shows 100psi
